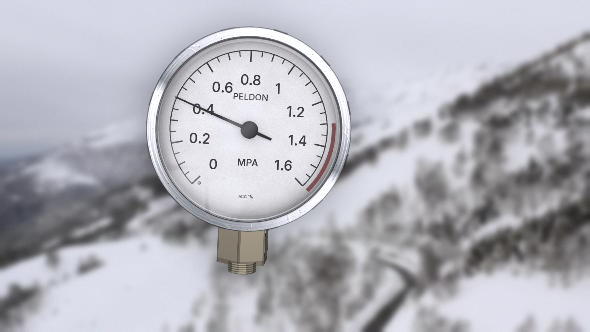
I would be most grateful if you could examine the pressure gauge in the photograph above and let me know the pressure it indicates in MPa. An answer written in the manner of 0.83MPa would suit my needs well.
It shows 0.4MPa
